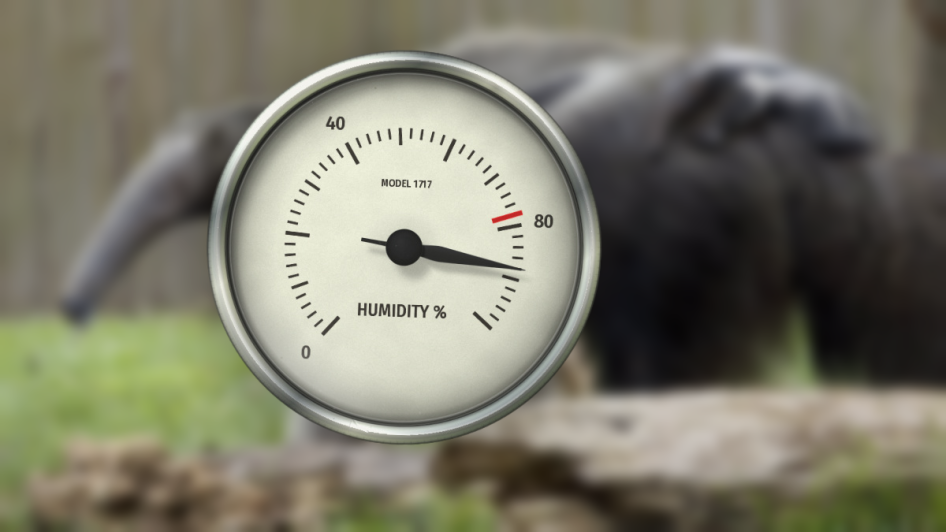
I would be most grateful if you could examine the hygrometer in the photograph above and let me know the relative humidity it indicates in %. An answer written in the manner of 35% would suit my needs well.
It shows 88%
